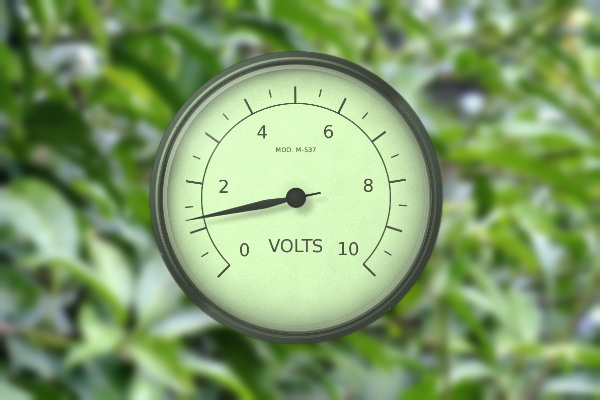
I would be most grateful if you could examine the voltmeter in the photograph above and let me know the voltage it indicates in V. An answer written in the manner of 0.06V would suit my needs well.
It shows 1.25V
